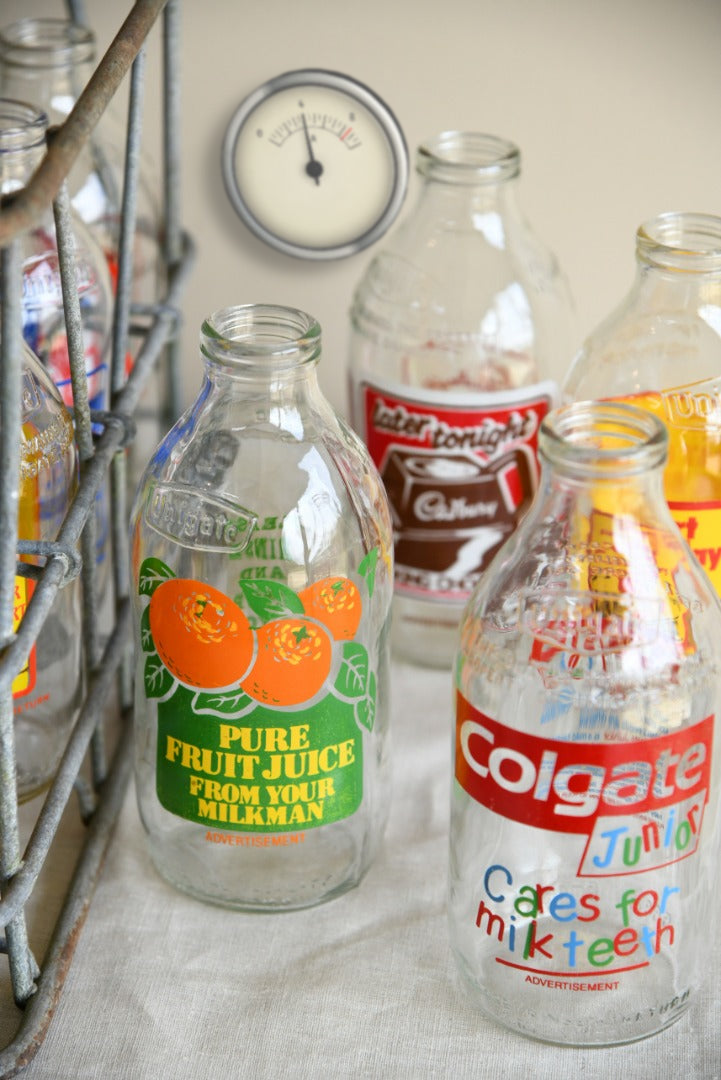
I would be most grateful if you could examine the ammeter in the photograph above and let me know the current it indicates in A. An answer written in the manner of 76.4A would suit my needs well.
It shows 4A
